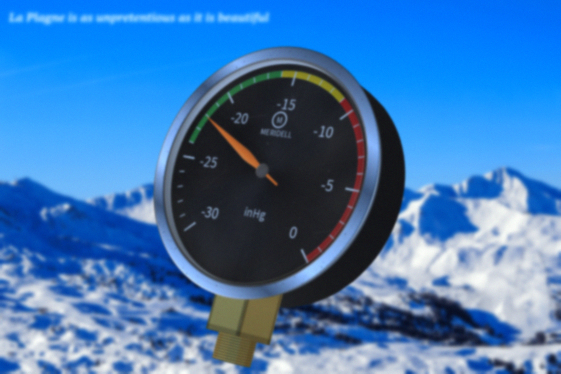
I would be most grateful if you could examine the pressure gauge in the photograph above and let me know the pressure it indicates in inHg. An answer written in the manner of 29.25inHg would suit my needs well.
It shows -22inHg
